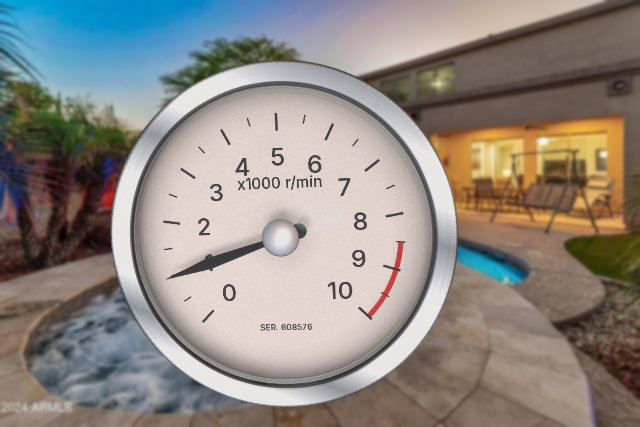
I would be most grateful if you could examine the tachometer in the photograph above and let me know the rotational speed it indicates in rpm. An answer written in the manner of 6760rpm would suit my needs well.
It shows 1000rpm
